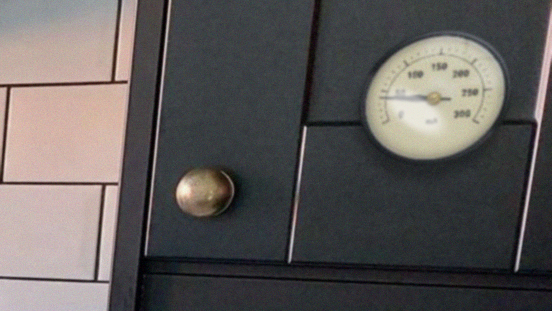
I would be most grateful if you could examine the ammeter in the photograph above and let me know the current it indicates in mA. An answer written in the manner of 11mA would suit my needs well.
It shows 40mA
